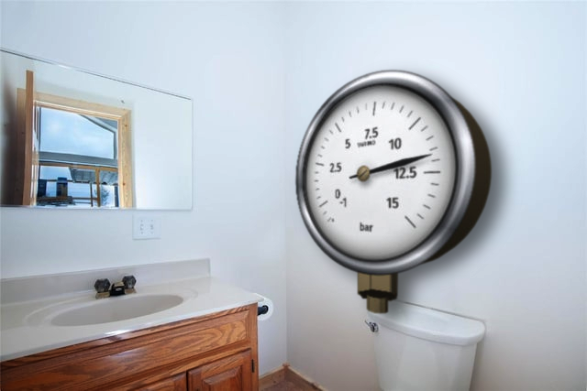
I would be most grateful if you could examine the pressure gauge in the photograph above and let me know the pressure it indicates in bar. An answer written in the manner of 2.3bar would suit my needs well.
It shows 11.75bar
